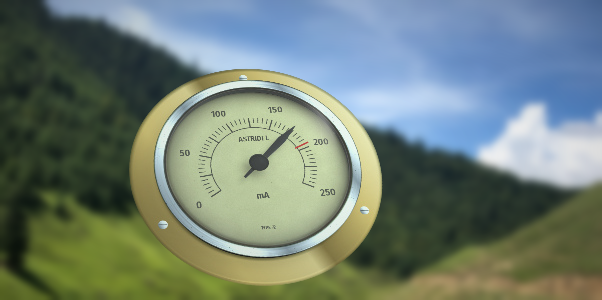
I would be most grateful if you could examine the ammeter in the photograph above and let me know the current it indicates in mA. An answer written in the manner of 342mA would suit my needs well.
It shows 175mA
